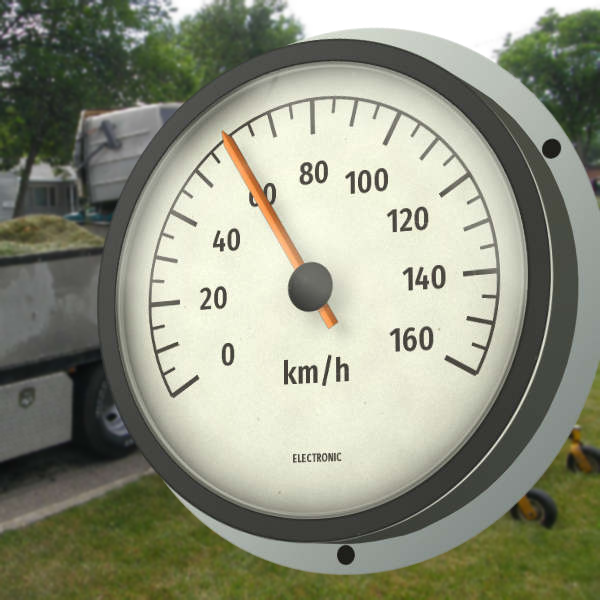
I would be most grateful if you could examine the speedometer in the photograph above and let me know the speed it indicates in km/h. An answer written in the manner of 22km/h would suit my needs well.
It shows 60km/h
